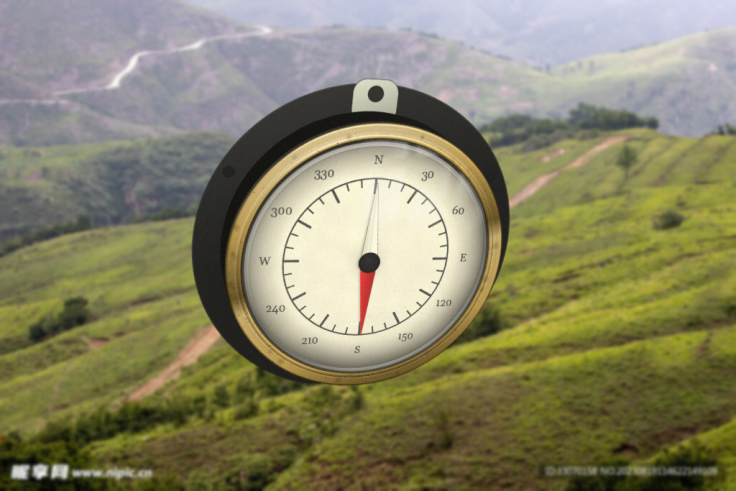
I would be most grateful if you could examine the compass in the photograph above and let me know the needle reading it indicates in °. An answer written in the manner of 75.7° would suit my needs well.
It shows 180°
